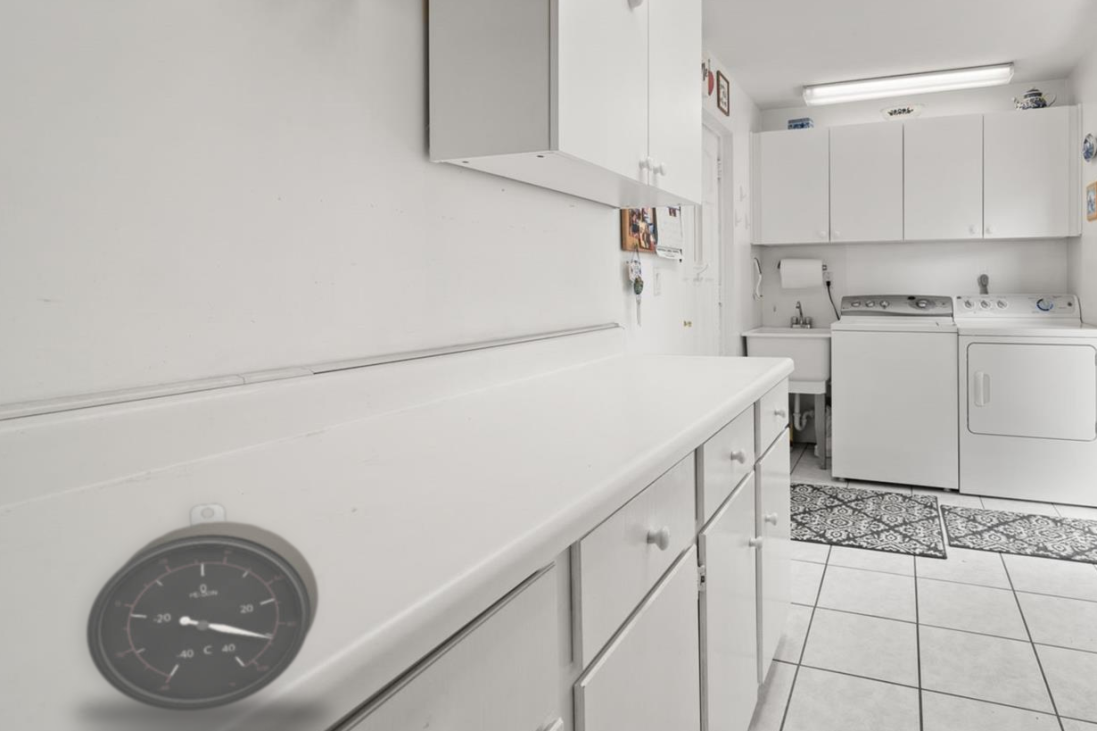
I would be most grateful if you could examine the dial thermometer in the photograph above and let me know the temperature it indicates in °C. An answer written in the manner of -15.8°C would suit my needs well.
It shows 30°C
